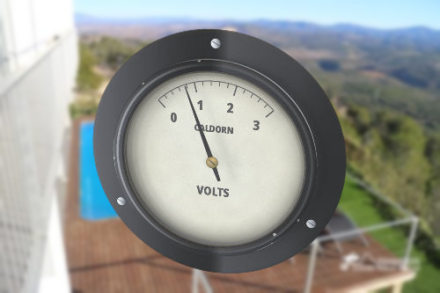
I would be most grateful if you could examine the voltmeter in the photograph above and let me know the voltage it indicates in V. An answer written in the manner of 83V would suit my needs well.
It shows 0.8V
